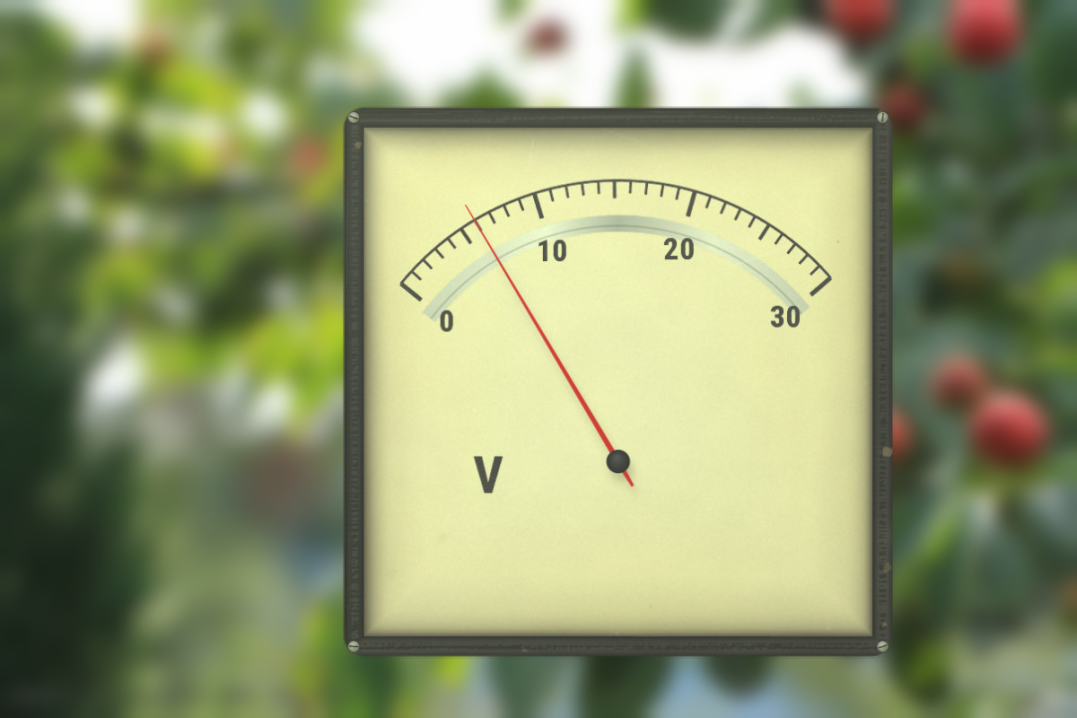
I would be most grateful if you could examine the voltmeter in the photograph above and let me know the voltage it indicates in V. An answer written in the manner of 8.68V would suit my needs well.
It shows 6V
